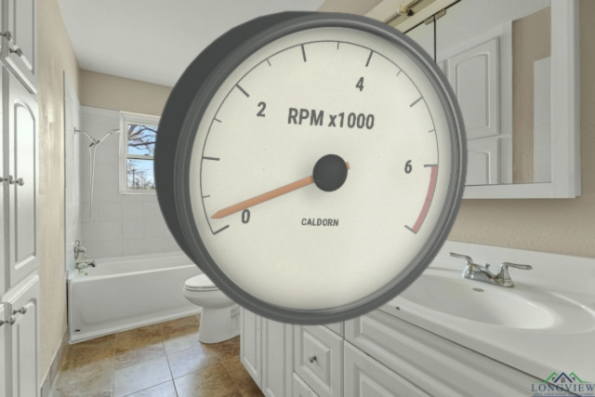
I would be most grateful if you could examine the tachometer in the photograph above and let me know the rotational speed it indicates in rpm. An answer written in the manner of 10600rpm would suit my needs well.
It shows 250rpm
